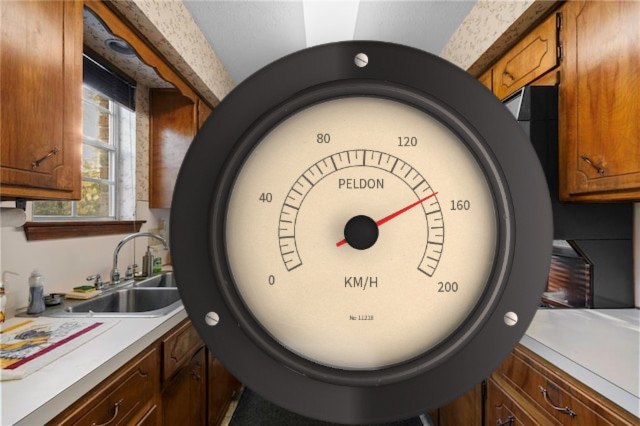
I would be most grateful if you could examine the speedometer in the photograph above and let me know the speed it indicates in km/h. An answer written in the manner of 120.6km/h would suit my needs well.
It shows 150km/h
